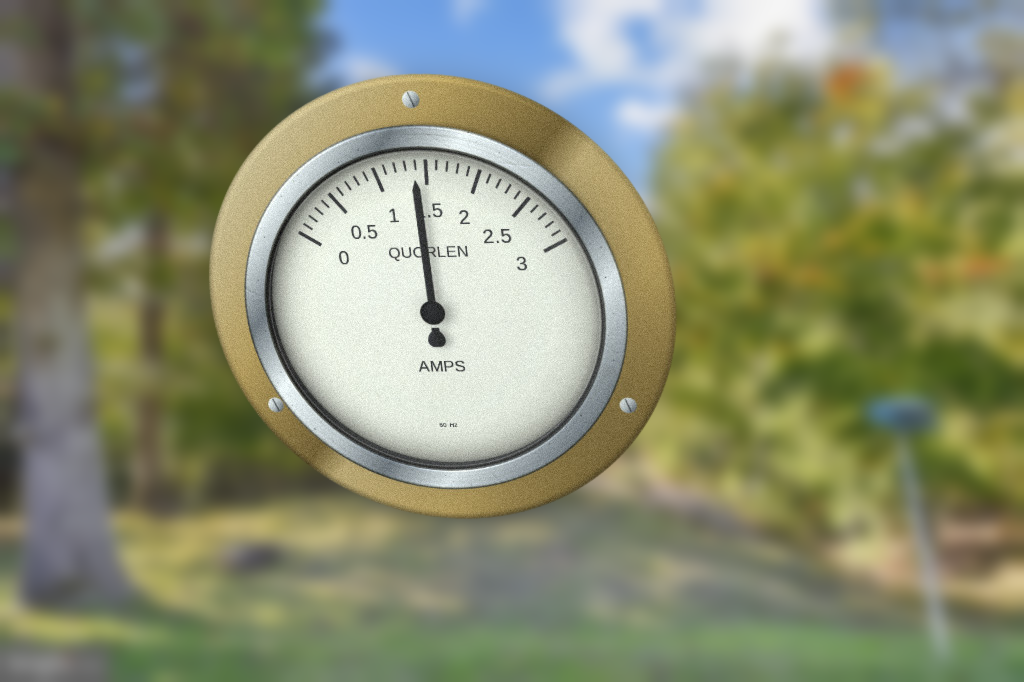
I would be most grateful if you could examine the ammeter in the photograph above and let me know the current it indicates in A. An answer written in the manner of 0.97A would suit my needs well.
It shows 1.4A
